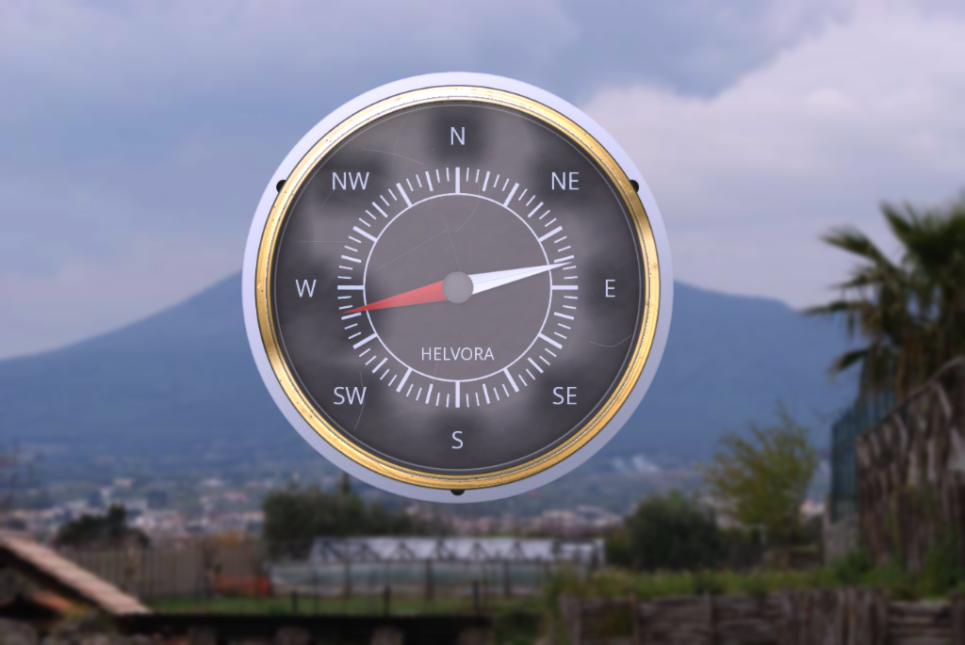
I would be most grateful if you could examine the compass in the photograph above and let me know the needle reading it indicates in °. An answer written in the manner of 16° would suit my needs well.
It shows 257.5°
